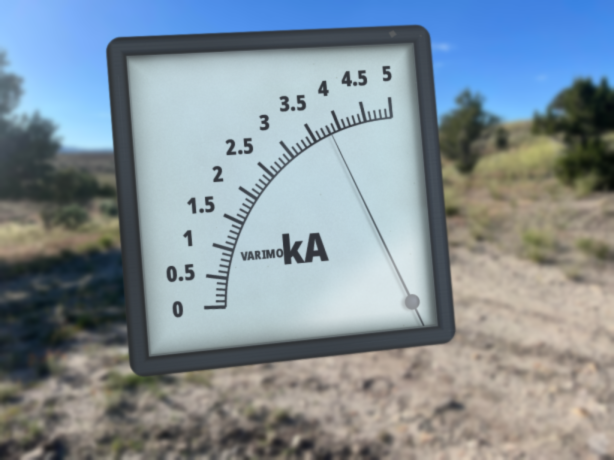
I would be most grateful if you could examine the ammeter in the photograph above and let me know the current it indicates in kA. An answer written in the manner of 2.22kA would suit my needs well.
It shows 3.8kA
